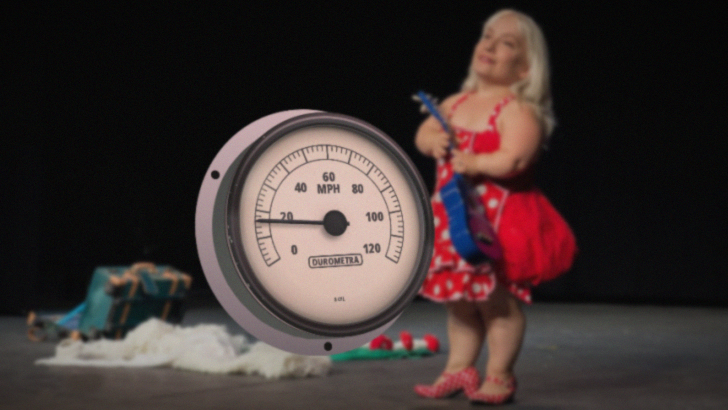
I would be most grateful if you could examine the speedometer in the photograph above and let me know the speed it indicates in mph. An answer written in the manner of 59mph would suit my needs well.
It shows 16mph
